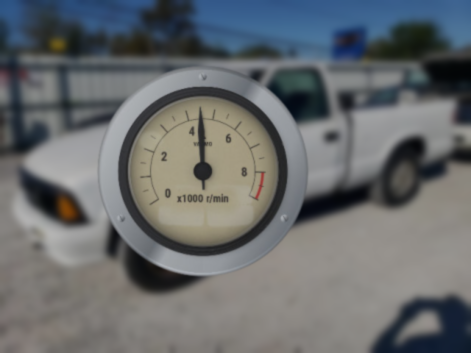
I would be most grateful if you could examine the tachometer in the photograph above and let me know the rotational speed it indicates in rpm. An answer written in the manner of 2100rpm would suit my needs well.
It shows 4500rpm
